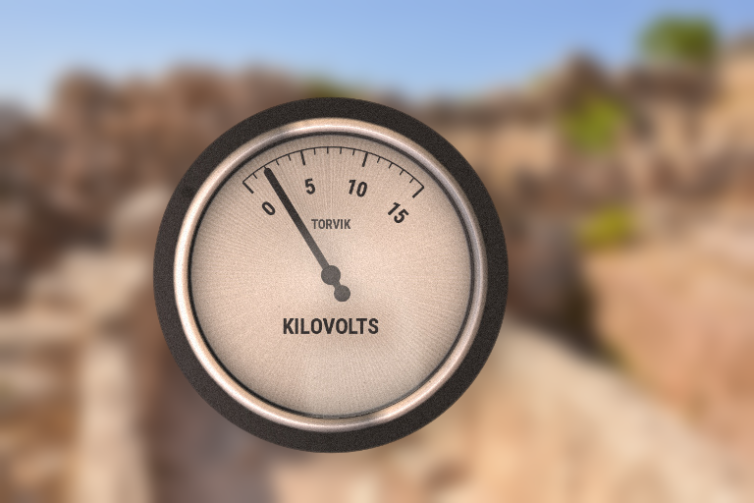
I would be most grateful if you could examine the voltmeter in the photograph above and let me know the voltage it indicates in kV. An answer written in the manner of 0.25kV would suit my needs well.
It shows 2kV
